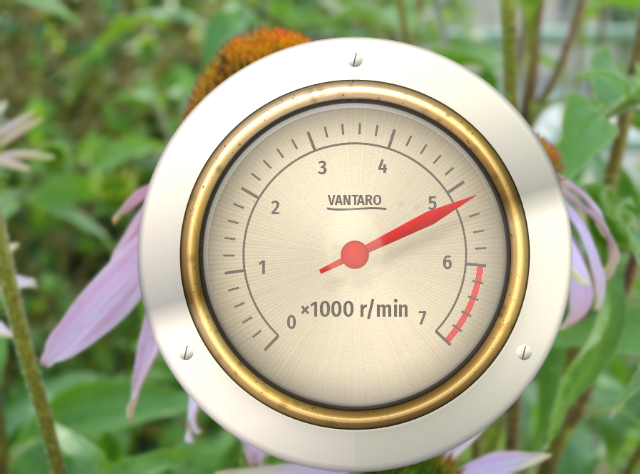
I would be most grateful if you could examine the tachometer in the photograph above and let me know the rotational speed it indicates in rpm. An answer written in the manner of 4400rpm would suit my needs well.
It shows 5200rpm
